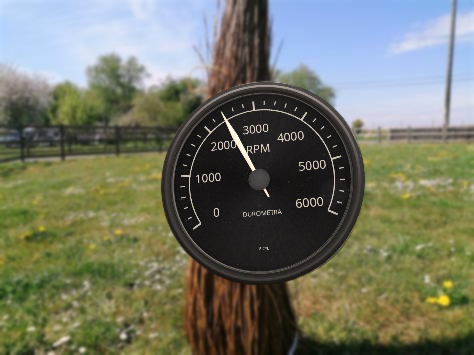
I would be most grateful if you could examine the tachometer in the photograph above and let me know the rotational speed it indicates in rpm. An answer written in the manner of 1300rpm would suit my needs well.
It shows 2400rpm
